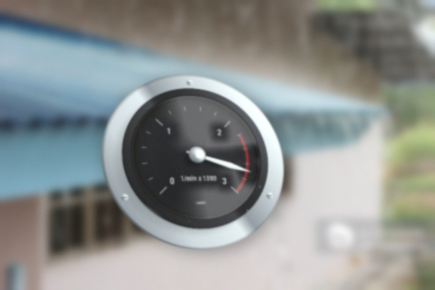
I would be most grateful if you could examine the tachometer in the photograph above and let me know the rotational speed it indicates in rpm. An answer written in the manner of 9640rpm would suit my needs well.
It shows 2700rpm
